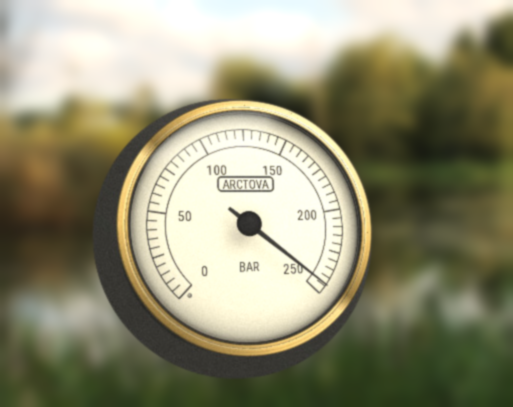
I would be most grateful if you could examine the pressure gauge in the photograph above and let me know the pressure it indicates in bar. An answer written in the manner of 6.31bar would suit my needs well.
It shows 245bar
